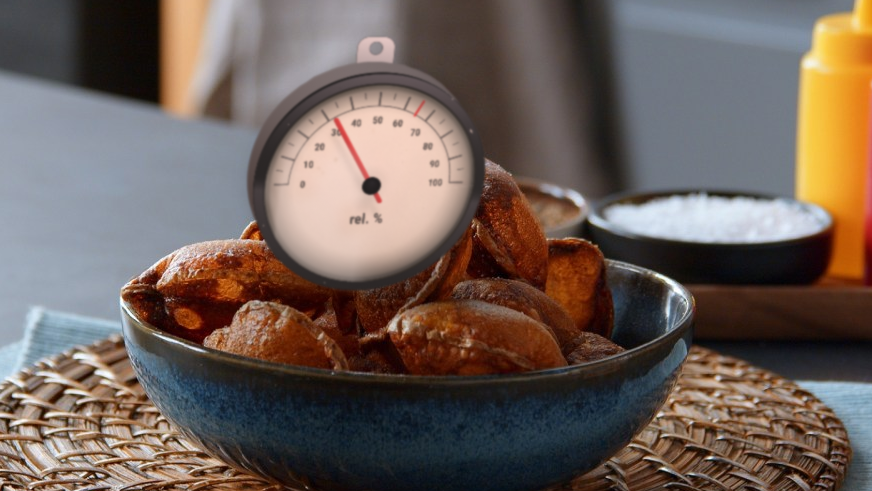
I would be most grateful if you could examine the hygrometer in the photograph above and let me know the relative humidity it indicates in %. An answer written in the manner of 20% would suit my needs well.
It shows 32.5%
